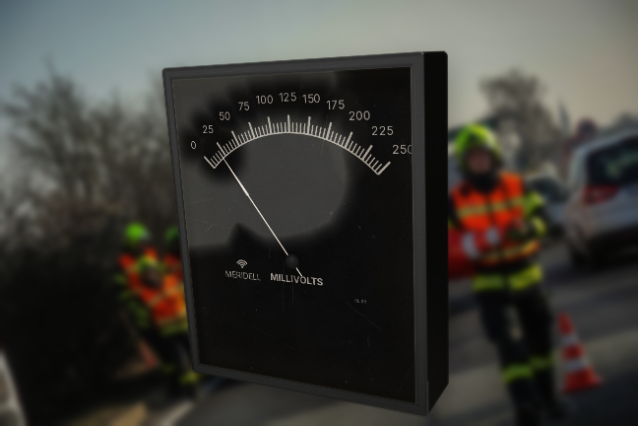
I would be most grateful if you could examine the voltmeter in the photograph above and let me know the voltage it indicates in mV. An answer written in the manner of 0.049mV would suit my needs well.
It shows 25mV
